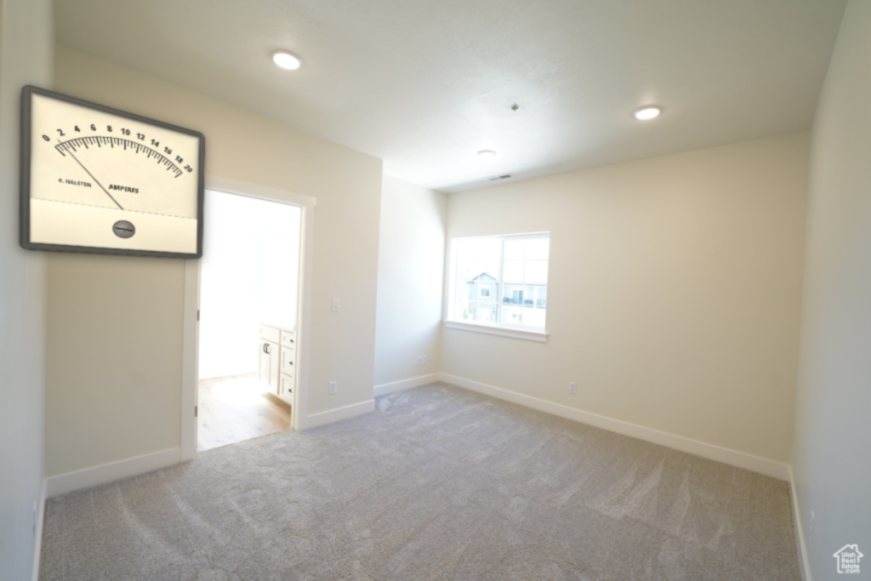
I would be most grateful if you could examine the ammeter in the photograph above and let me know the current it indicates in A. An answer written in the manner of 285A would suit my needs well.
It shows 1A
